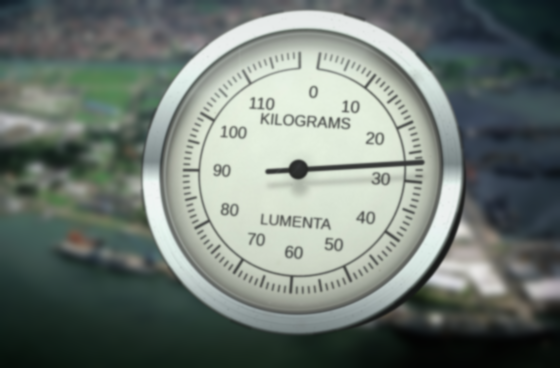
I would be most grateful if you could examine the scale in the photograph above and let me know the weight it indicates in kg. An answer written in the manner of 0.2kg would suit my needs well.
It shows 27kg
